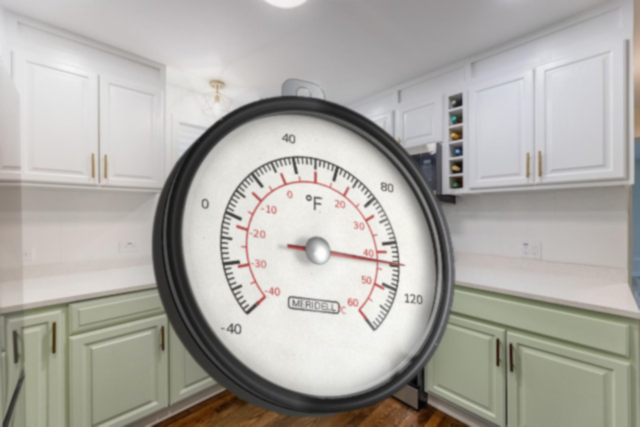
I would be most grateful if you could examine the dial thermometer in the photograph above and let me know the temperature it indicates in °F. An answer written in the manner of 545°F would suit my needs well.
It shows 110°F
